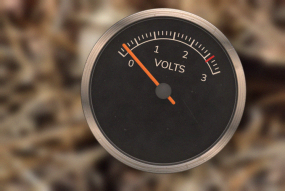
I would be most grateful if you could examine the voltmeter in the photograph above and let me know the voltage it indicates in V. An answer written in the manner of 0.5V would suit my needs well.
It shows 0.2V
